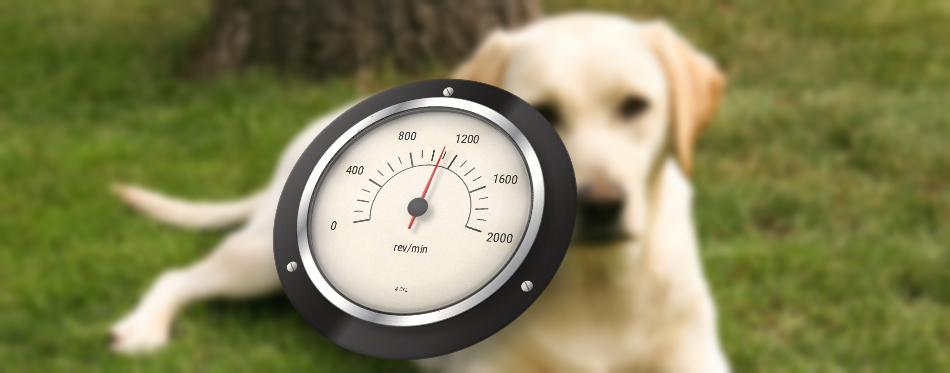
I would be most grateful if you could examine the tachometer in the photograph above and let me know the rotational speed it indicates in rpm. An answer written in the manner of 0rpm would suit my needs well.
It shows 1100rpm
